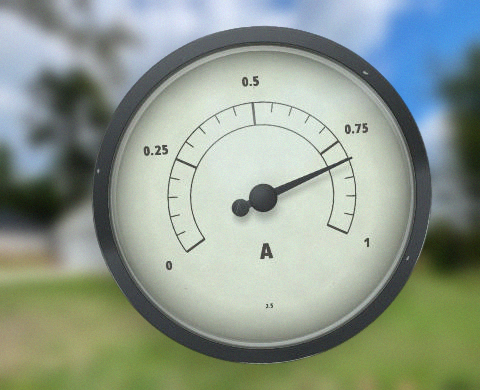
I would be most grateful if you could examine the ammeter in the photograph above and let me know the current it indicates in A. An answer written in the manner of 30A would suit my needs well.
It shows 0.8A
